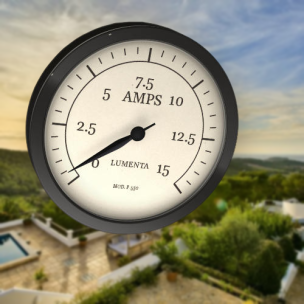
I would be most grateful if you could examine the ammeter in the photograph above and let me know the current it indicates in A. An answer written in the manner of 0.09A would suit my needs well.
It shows 0.5A
